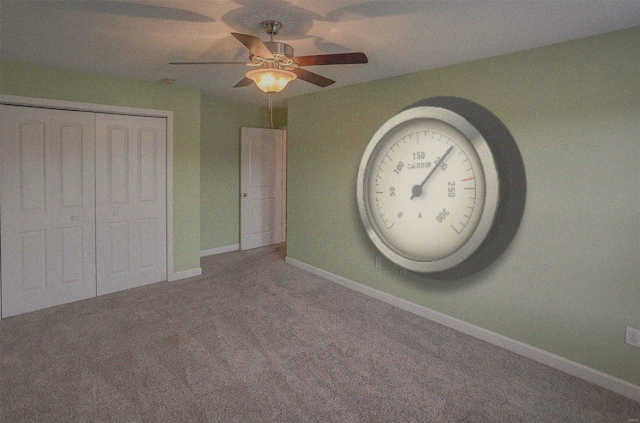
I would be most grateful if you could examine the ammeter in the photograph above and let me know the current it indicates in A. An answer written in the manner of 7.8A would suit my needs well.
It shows 200A
